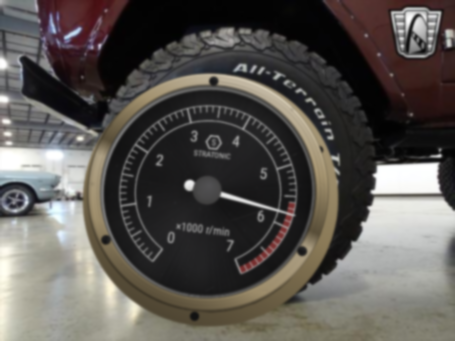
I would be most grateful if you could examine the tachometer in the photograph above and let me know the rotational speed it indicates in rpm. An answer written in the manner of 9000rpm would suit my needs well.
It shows 5800rpm
